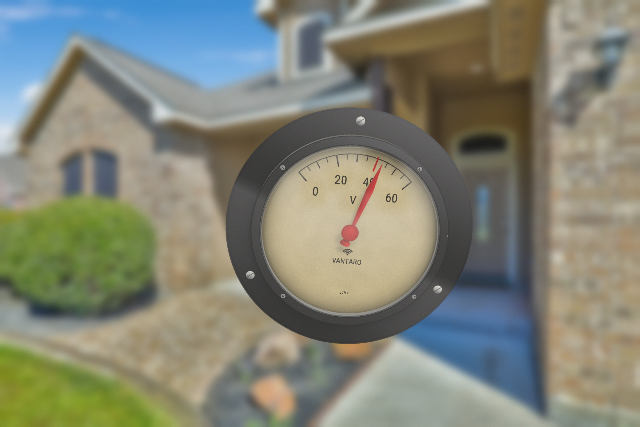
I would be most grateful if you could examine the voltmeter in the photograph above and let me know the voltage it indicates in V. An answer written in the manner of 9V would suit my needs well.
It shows 42.5V
